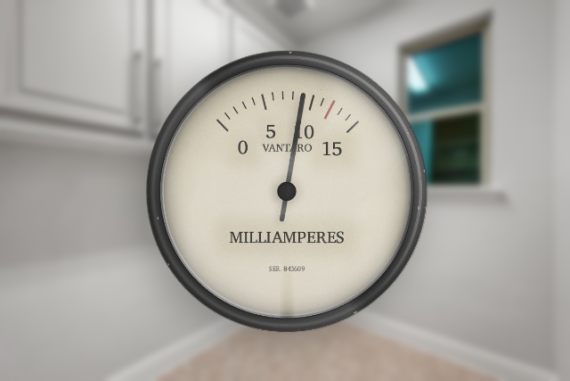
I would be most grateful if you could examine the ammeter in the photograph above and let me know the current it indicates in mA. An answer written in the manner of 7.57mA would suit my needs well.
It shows 9mA
